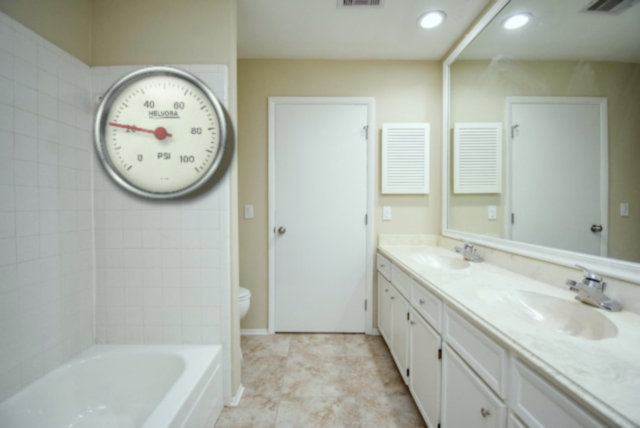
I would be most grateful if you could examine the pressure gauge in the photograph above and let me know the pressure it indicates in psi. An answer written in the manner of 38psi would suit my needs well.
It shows 20psi
